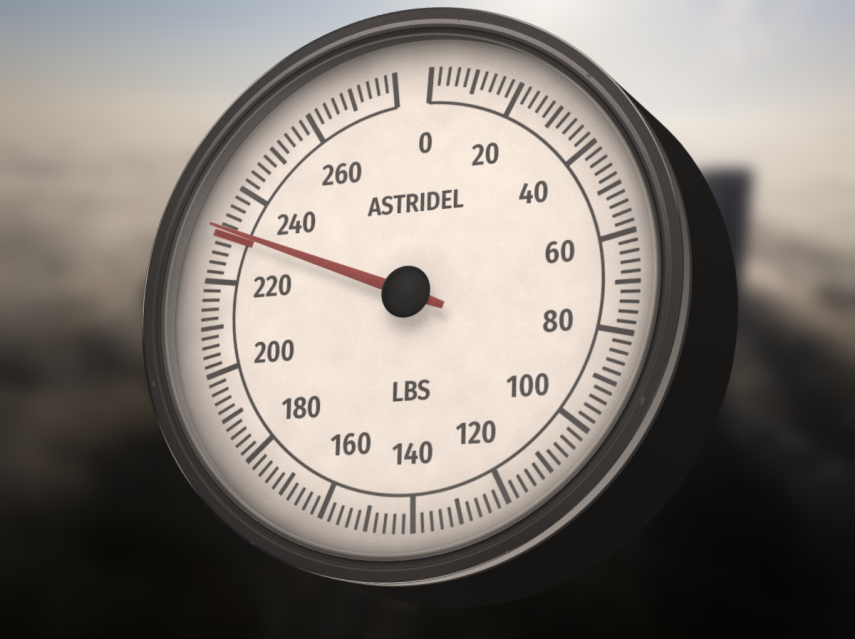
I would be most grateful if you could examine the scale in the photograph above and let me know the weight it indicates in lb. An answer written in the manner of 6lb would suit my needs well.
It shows 231lb
